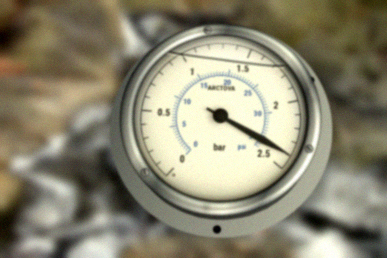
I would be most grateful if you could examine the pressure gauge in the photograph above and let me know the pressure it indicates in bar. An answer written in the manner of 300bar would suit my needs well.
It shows 2.4bar
